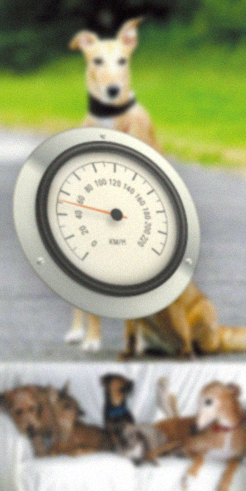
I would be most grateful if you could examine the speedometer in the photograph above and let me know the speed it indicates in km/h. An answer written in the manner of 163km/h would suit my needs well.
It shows 50km/h
